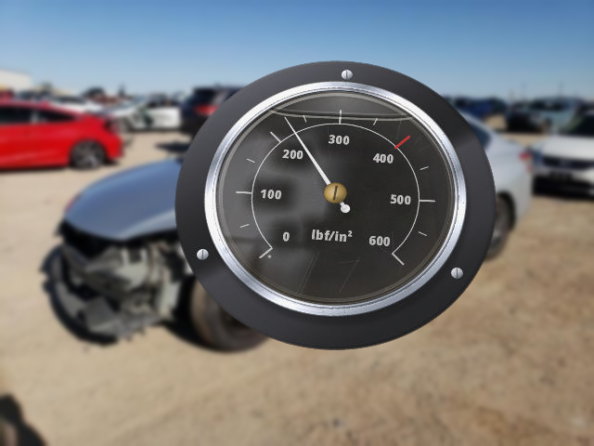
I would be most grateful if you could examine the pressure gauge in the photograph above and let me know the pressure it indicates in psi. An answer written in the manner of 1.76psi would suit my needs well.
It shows 225psi
